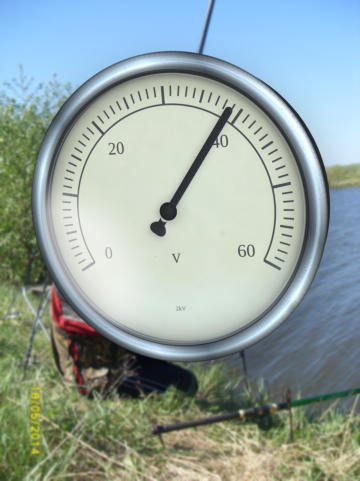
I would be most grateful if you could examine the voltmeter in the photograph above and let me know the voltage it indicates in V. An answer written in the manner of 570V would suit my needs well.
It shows 39V
